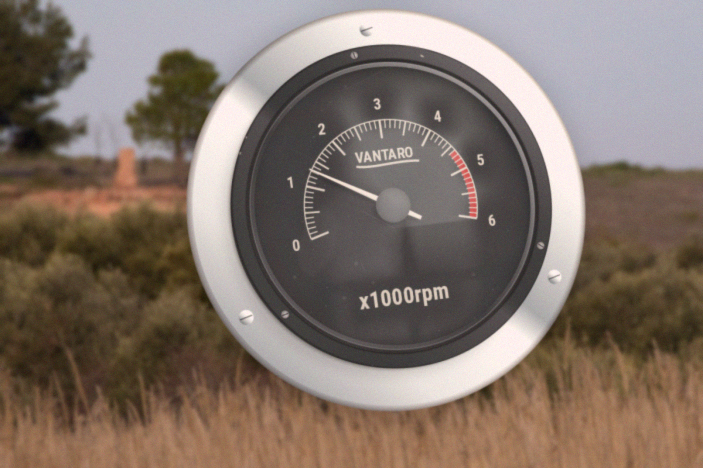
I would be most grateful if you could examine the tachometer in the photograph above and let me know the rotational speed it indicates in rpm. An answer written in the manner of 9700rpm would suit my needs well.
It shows 1300rpm
